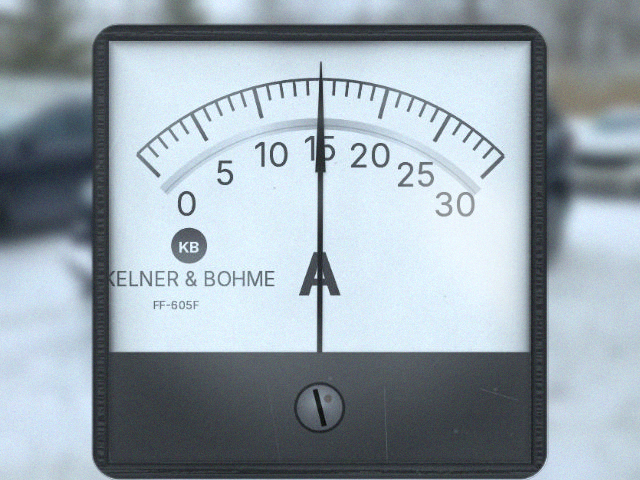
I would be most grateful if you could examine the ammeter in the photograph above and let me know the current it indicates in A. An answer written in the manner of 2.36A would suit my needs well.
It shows 15A
